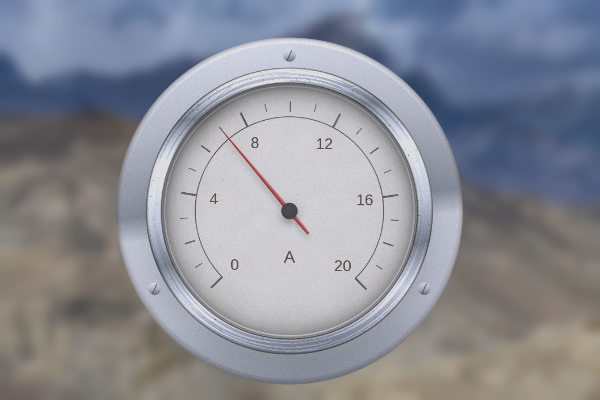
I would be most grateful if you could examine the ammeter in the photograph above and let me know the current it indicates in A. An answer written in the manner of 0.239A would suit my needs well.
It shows 7A
